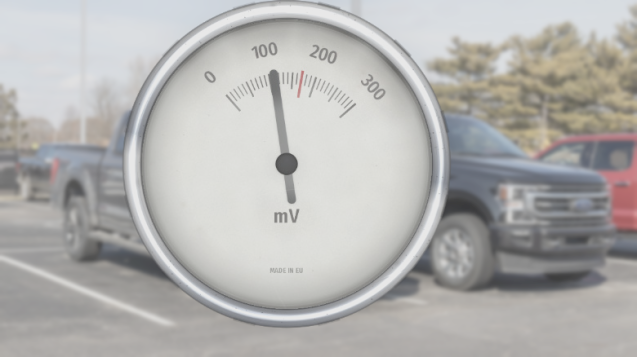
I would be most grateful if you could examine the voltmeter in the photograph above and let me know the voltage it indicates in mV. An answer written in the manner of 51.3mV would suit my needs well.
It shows 110mV
